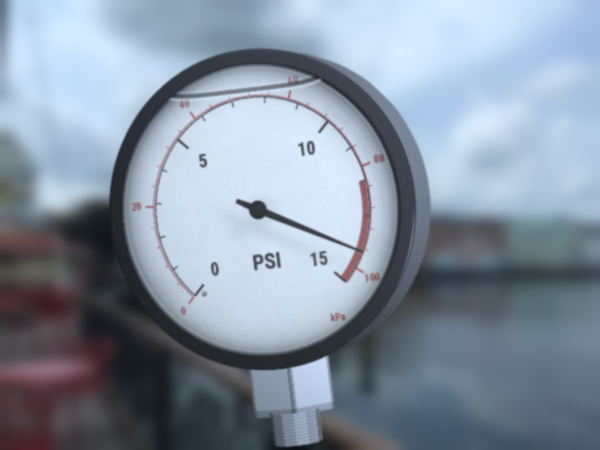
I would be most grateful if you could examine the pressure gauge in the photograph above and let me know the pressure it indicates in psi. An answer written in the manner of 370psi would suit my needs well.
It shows 14psi
